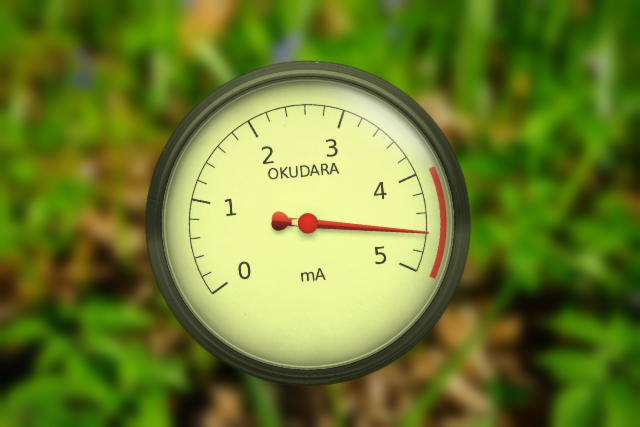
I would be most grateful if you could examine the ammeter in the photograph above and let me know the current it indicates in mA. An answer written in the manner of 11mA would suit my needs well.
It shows 4.6mA
